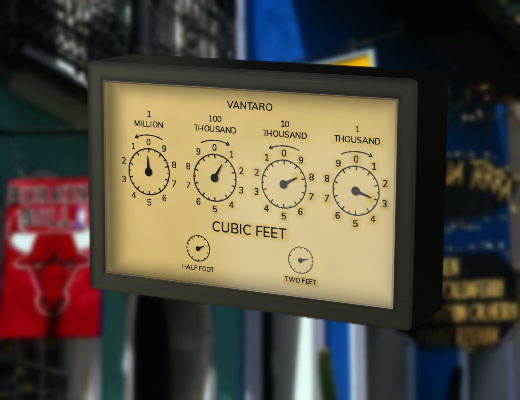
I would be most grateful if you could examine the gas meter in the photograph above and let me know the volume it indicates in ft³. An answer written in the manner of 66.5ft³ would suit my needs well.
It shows 8300ft³
